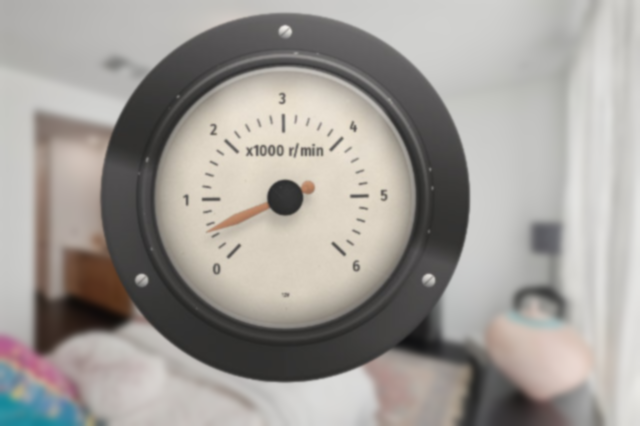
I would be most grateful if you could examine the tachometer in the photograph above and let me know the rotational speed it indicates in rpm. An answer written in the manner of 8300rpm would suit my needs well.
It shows 500rpm
